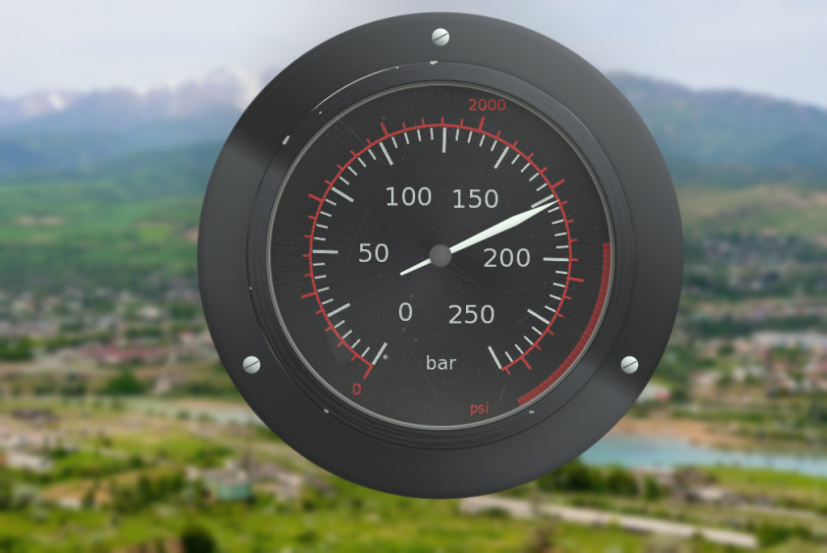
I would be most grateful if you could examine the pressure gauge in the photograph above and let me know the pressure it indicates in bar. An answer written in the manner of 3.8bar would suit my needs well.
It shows 177.5bar
